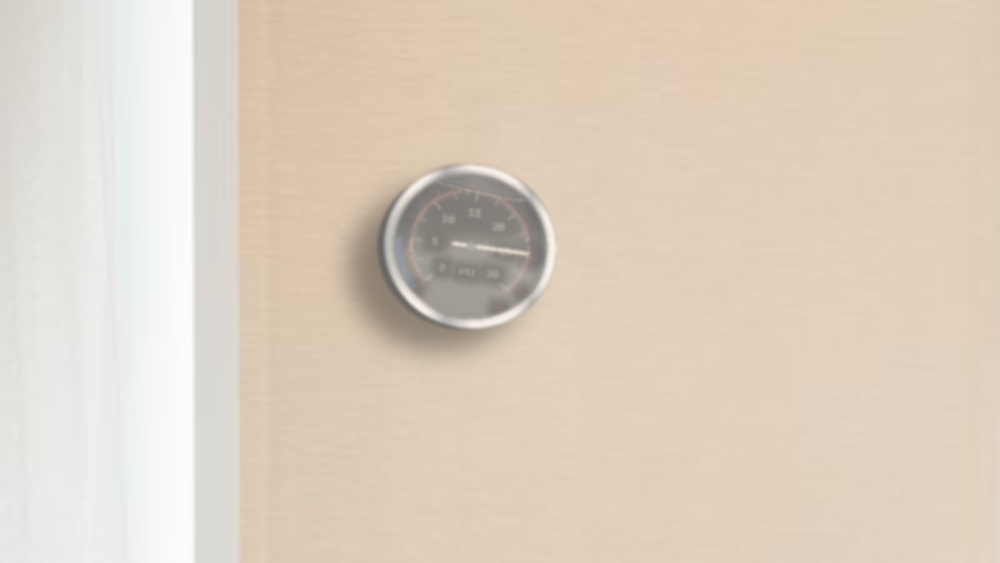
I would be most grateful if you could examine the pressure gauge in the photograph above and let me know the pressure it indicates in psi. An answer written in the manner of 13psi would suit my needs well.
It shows 25psi
